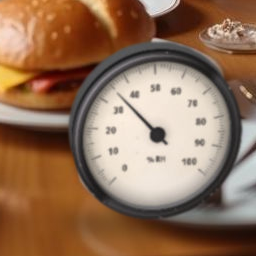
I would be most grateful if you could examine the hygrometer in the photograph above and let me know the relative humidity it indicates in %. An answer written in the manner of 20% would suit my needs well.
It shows 35%
